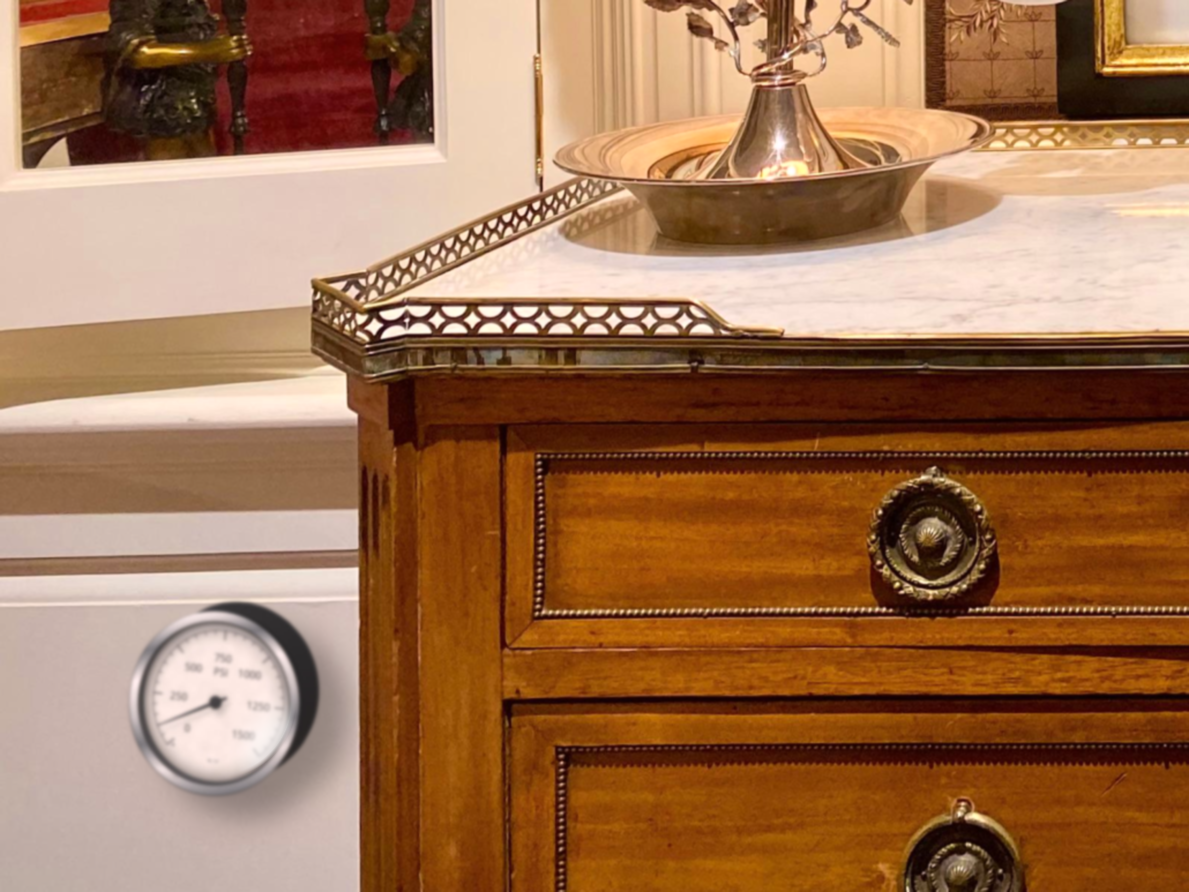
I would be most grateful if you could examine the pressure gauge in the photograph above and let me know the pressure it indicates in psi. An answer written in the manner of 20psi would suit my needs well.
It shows 100psi
